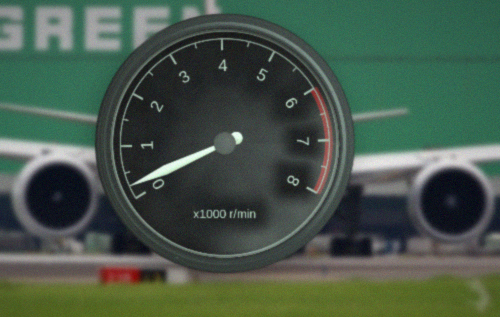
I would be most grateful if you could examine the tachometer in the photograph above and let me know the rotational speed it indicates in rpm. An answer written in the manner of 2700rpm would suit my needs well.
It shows 250rpm
